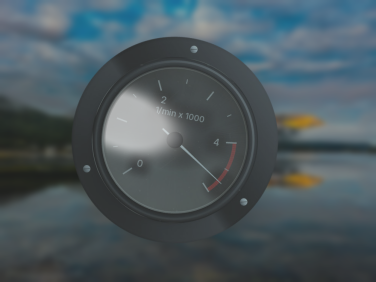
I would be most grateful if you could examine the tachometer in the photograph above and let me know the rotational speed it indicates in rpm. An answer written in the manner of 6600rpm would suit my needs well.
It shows 4750rpm
